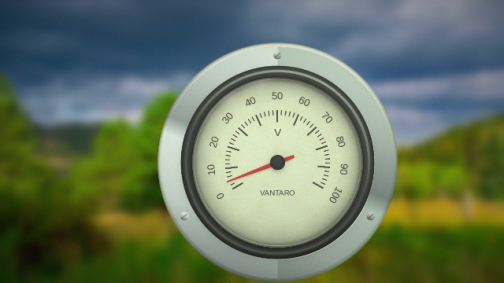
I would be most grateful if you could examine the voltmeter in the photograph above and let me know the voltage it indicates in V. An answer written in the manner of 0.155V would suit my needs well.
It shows 4V
